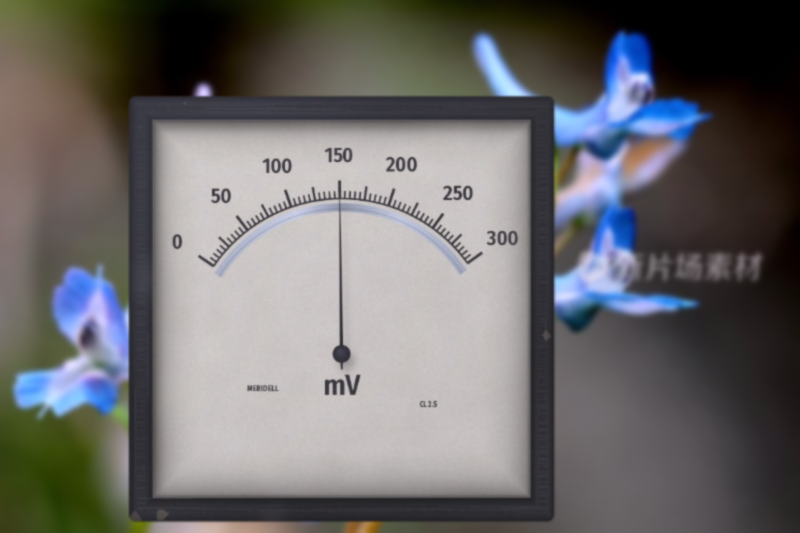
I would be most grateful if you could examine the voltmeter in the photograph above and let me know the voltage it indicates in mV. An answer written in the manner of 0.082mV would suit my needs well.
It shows 150mV
